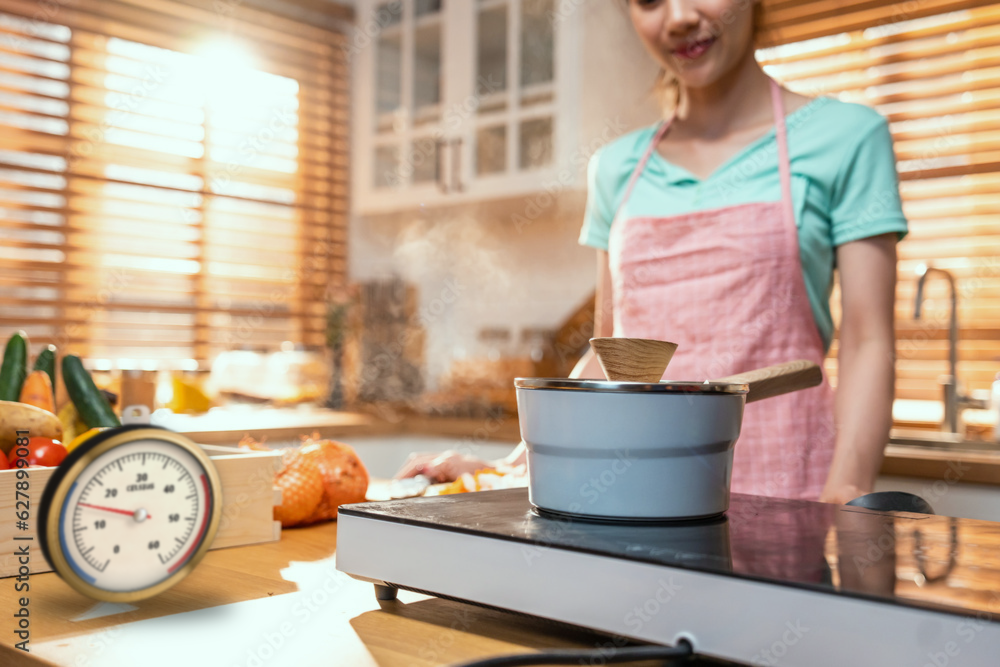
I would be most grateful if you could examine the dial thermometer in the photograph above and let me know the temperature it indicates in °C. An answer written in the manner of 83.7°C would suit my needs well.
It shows 15°C
